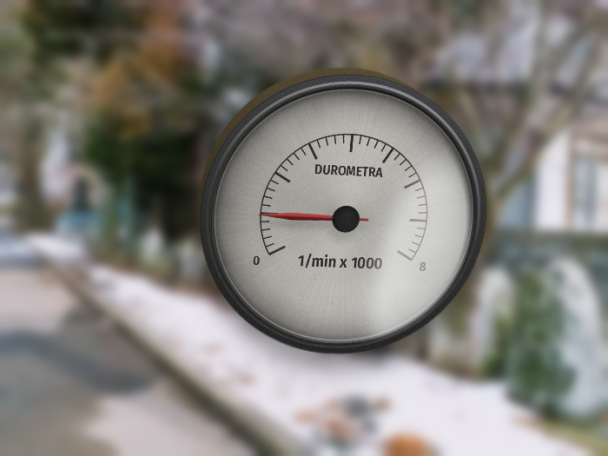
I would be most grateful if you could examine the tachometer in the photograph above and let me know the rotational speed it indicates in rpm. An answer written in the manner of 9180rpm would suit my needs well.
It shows 1000rpm
